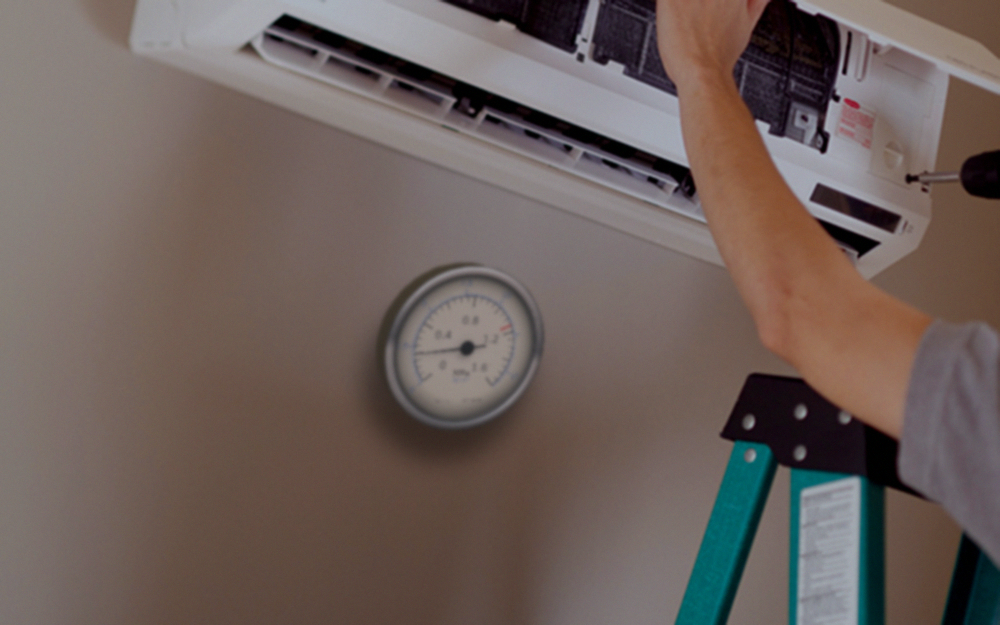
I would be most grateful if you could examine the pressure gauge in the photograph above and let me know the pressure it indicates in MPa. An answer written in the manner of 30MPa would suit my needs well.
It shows 0.2MPa
